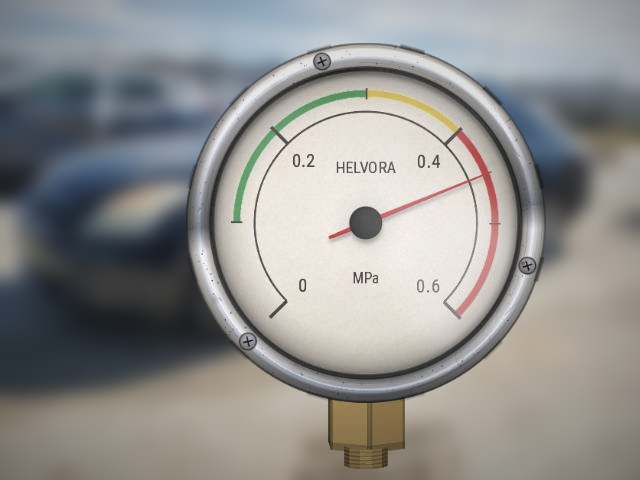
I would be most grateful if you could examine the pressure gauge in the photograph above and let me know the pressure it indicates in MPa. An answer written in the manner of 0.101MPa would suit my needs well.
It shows 0.45MPa
